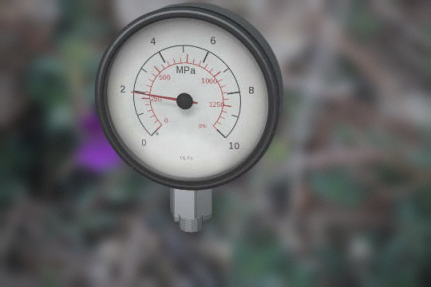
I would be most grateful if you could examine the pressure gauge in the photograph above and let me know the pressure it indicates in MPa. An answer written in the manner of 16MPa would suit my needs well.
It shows 2MPa
